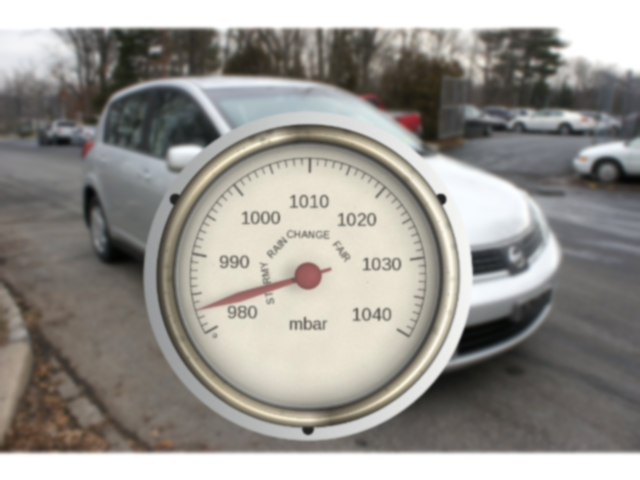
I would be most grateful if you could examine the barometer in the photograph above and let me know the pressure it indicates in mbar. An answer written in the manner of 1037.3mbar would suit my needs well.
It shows 983mbar
